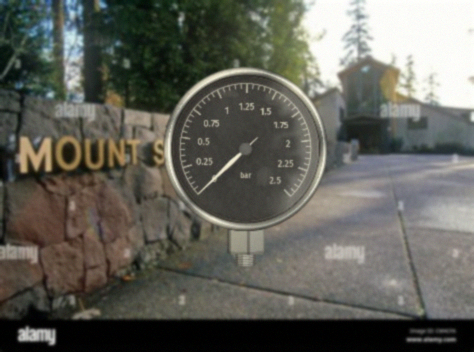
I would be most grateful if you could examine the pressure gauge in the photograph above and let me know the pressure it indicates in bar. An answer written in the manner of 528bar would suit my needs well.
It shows 0bar
